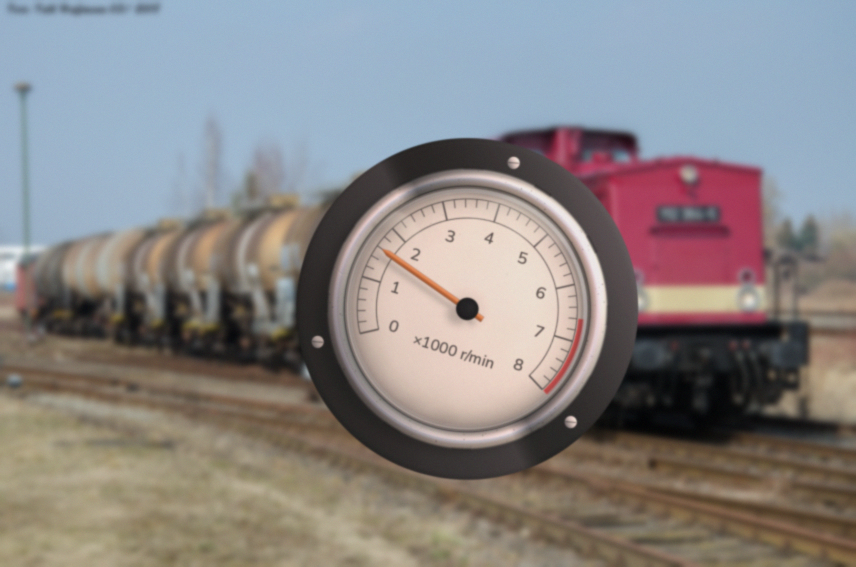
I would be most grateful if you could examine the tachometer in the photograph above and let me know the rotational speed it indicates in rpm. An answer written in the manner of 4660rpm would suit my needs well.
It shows 1600rpm
